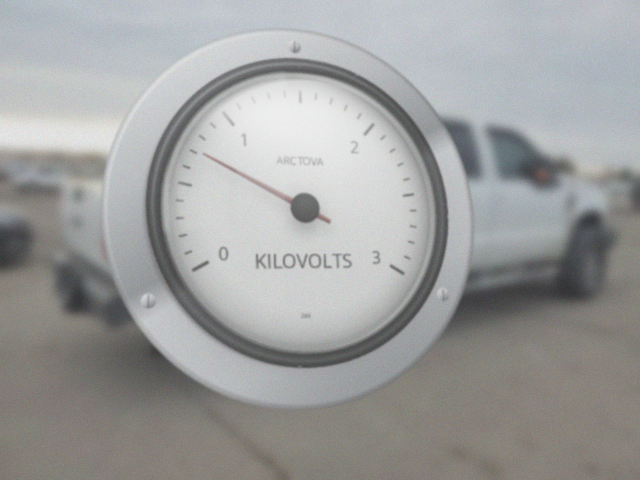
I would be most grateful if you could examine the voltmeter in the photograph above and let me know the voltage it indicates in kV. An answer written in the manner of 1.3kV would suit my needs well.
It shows 0.7kV
